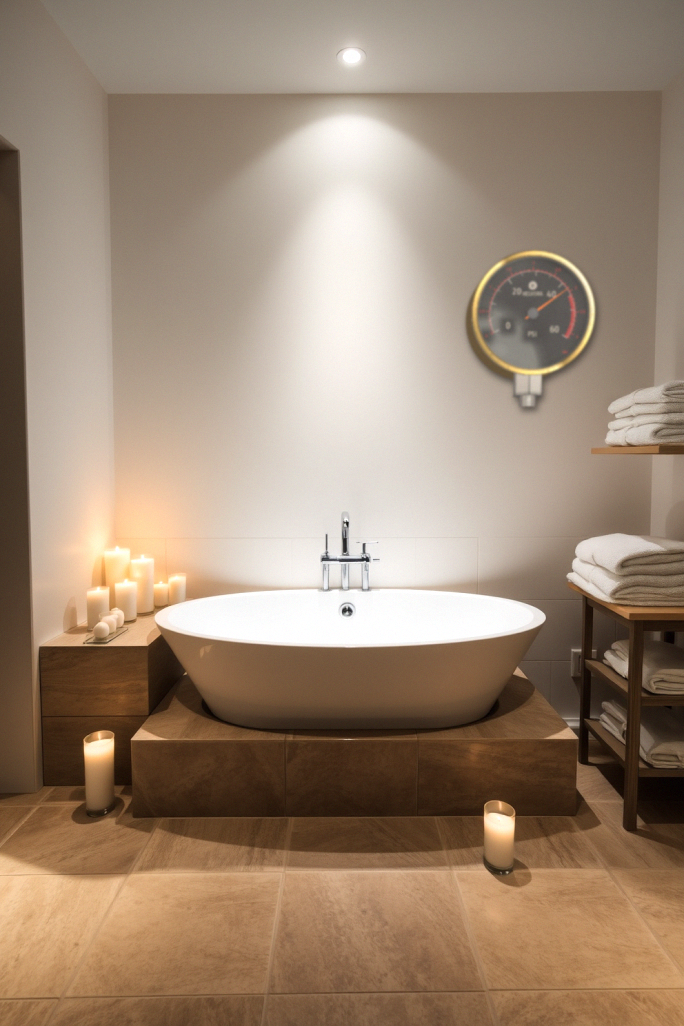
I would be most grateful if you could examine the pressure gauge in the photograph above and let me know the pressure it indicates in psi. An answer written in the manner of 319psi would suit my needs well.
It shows 42.5psi
